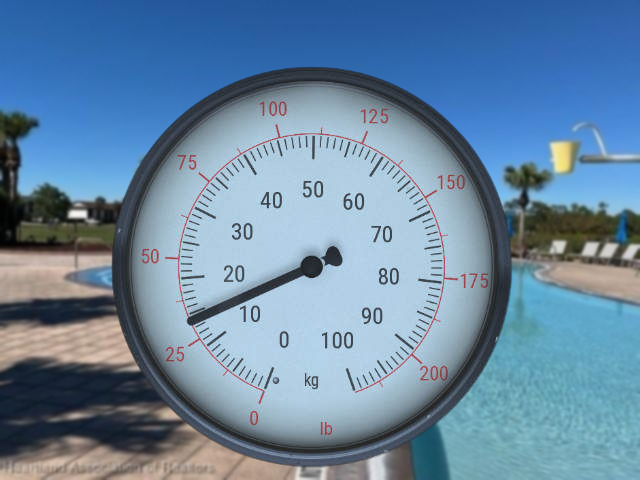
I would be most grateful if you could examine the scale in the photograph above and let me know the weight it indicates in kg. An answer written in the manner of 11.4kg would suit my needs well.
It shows 14kg
